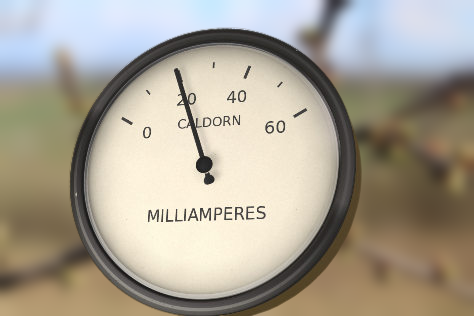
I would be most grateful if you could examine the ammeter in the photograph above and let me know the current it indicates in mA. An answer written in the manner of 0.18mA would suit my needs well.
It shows 20mA
